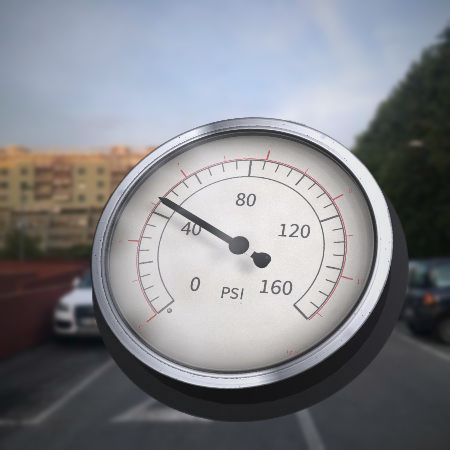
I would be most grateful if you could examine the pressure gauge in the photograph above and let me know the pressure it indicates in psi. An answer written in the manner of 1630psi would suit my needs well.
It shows 45psi
